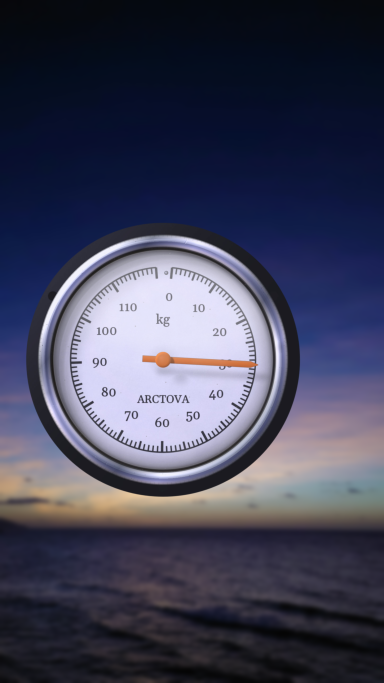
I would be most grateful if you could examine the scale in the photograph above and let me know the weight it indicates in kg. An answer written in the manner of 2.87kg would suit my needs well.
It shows 30kg
